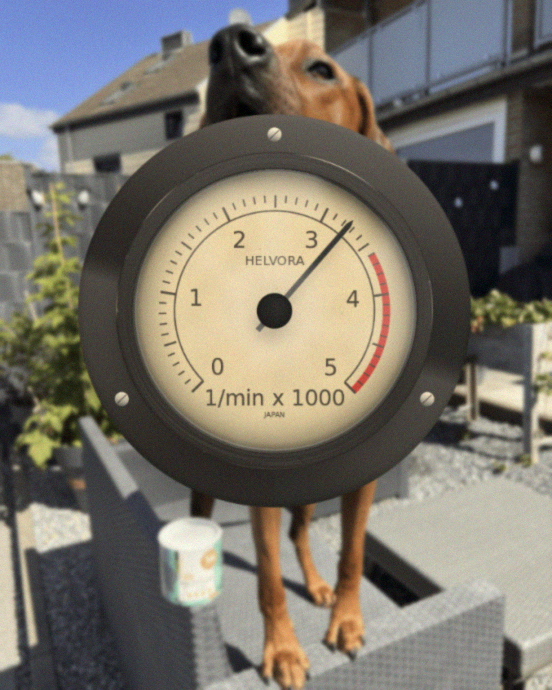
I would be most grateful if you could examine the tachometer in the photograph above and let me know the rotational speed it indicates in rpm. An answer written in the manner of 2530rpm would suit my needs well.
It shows 3250rpm
